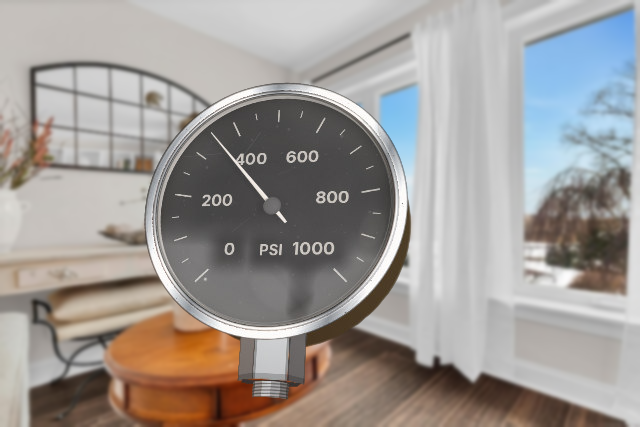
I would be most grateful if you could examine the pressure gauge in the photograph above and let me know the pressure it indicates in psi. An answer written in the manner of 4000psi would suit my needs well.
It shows 350psi
